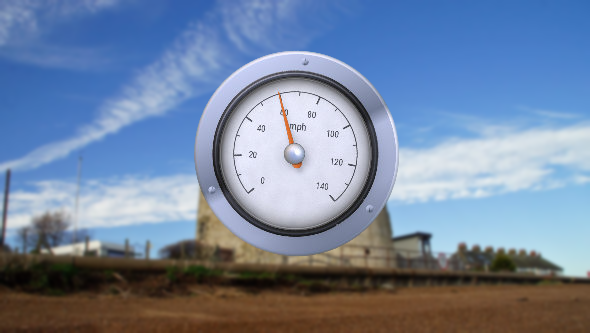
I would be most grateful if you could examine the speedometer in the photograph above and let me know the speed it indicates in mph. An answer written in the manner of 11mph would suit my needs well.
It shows 60mph
